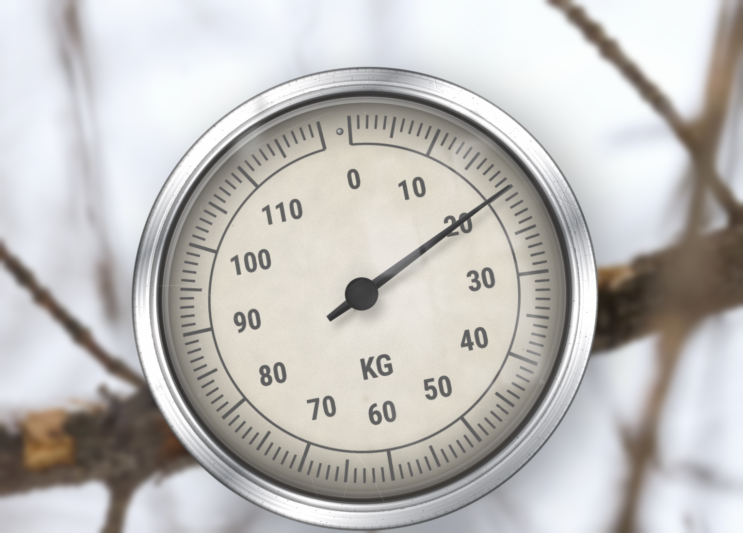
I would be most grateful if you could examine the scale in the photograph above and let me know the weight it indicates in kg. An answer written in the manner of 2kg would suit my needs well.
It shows 20kg
